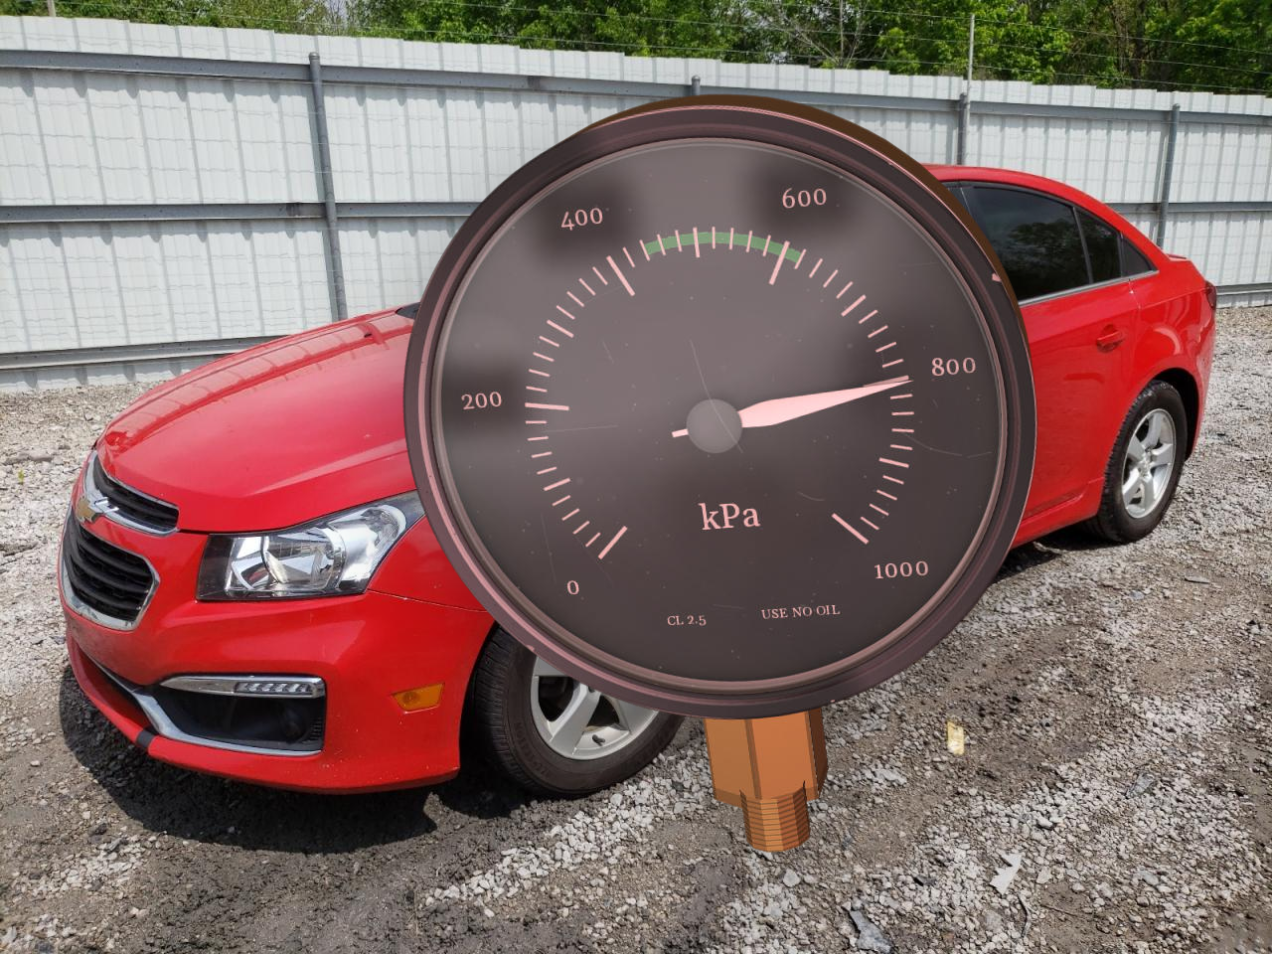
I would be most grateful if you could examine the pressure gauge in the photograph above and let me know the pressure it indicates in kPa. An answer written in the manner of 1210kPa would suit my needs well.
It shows 800kPa
